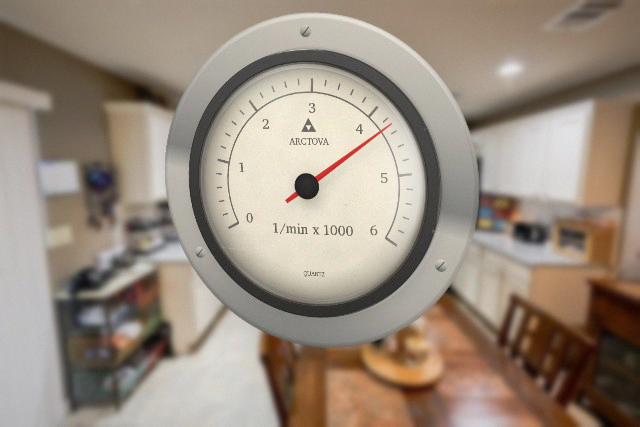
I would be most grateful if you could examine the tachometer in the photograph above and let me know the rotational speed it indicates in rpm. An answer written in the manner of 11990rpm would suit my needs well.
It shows 4300rpm
